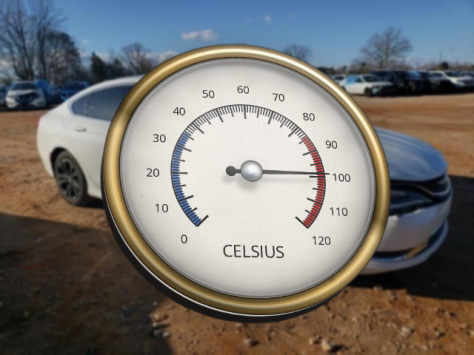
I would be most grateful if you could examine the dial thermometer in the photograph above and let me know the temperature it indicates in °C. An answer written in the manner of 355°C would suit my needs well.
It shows 100°C
